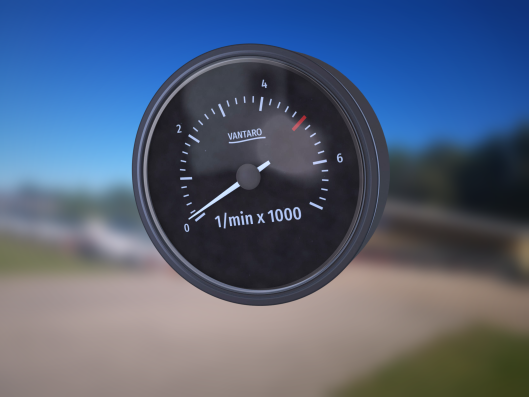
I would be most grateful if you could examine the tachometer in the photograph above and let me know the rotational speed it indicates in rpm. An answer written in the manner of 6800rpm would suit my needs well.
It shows 100rpm
